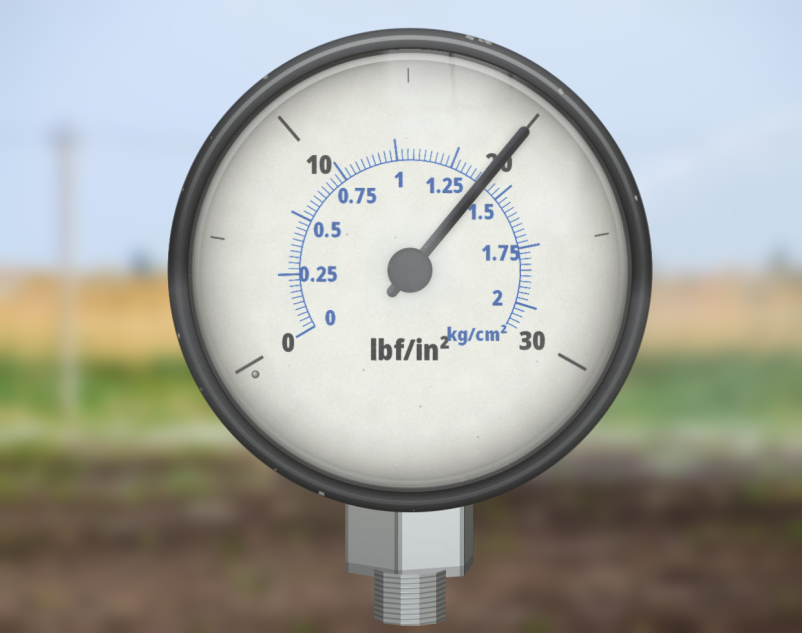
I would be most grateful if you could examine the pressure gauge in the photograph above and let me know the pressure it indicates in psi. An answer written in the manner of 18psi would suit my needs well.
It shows 20psi
